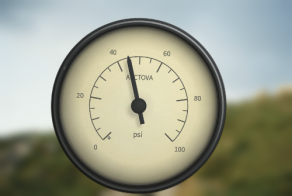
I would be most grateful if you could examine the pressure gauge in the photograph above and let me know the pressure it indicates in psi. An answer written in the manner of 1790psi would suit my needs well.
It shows 45psi
